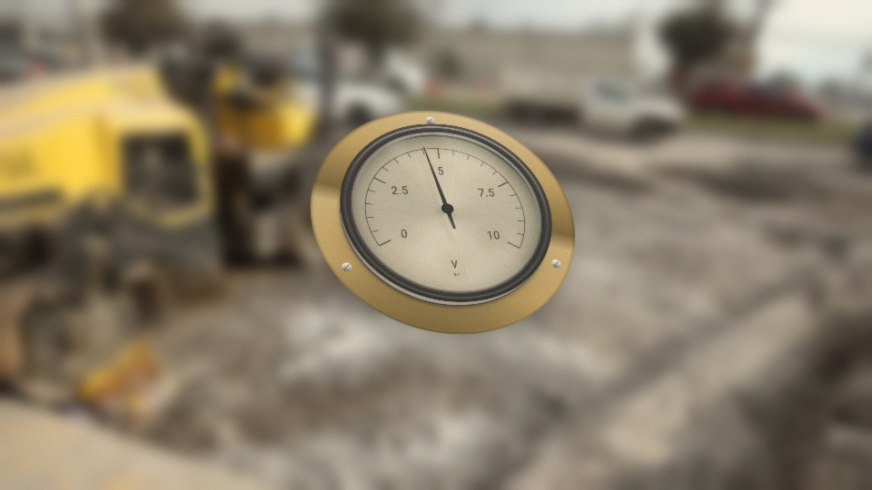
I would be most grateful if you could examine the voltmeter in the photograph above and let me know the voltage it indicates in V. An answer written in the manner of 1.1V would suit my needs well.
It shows 4.5V
